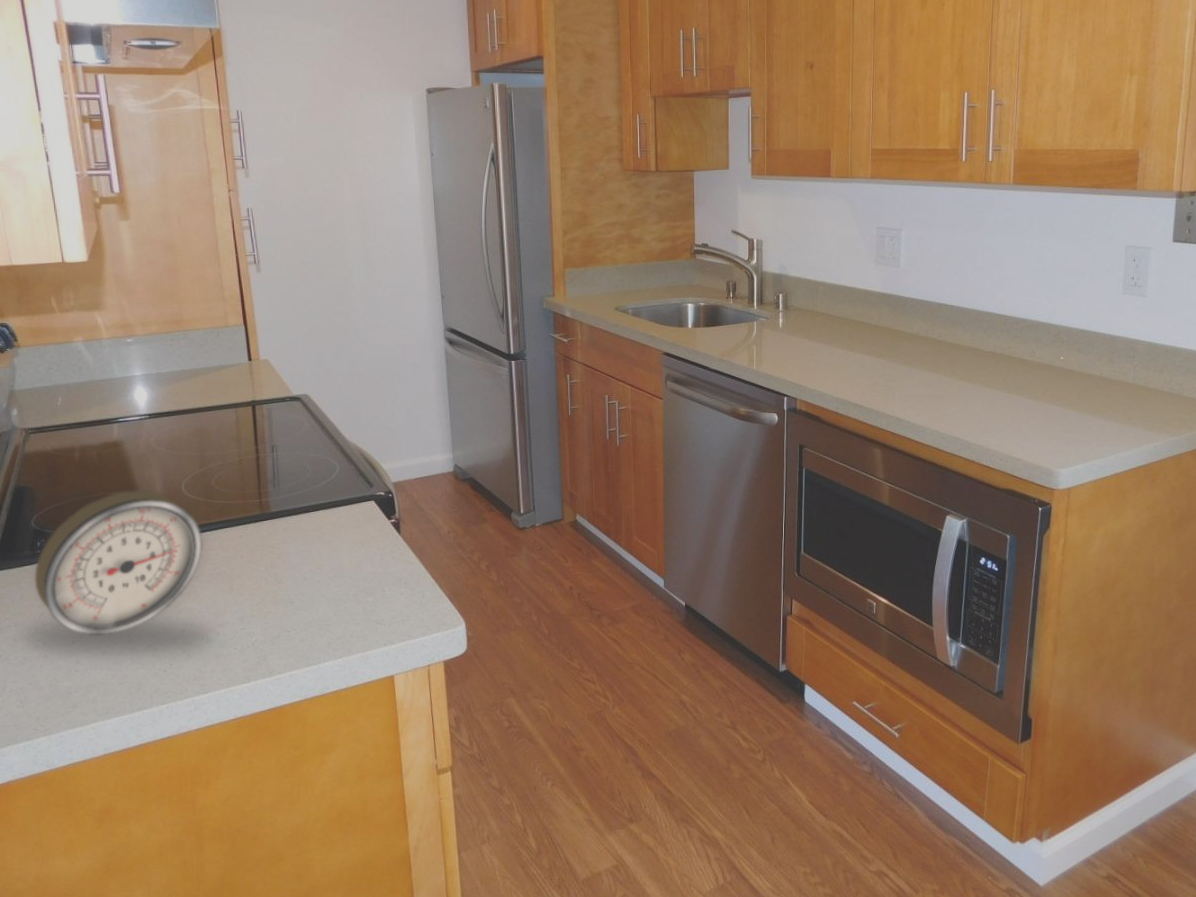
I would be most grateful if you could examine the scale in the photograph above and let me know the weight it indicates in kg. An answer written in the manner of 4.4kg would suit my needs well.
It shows 8kg
